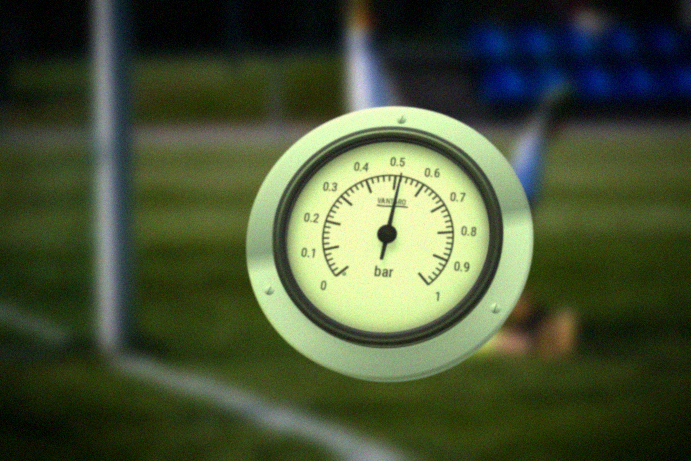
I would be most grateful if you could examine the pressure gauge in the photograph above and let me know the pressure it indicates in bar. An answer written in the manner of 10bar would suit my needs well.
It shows 0.52bar
